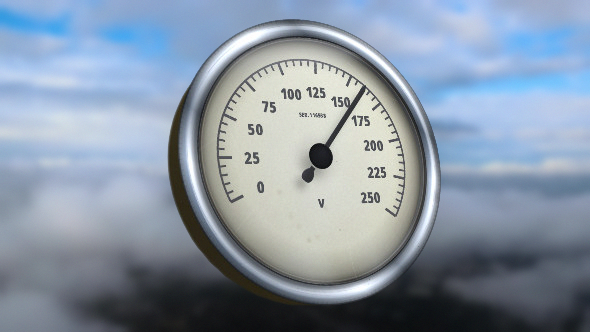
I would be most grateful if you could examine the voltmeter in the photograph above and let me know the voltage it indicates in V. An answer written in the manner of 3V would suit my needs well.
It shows 160V
